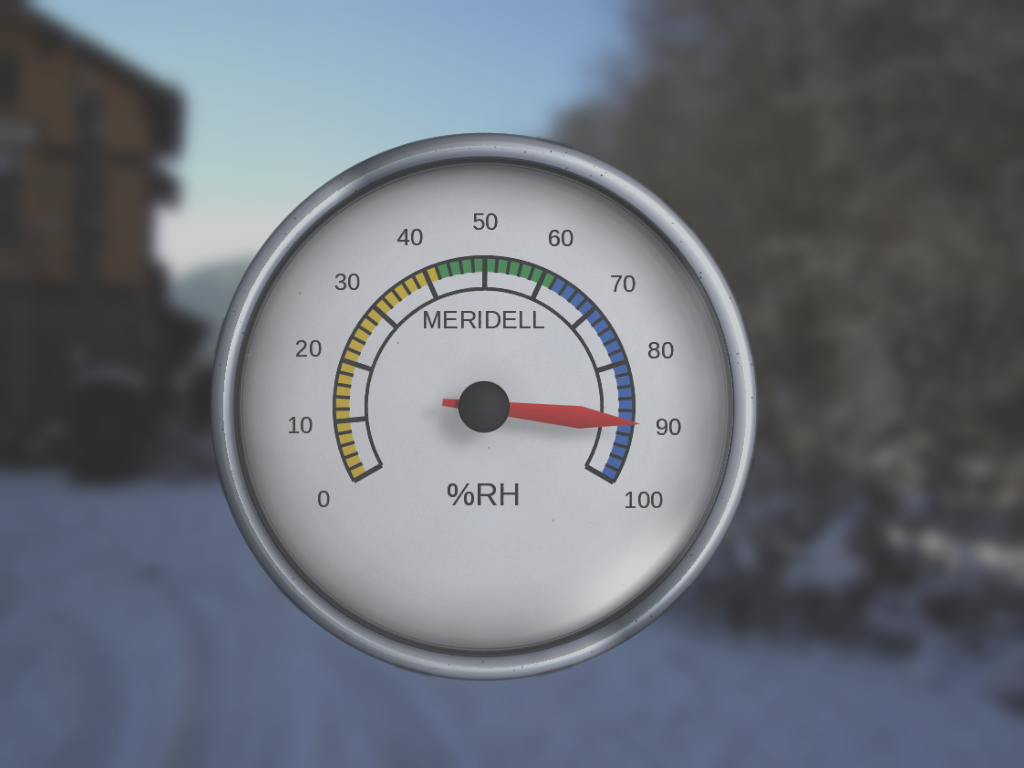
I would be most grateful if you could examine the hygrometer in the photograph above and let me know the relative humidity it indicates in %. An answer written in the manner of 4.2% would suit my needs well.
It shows 90%
